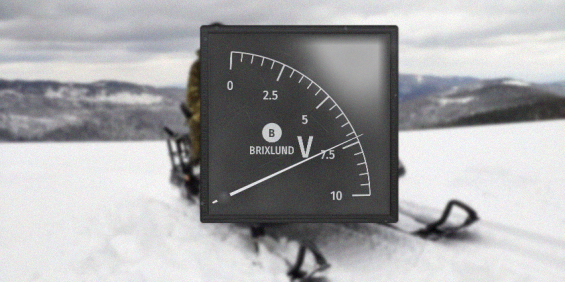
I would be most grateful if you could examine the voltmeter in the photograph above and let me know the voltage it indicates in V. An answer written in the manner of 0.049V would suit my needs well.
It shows 7.25V
